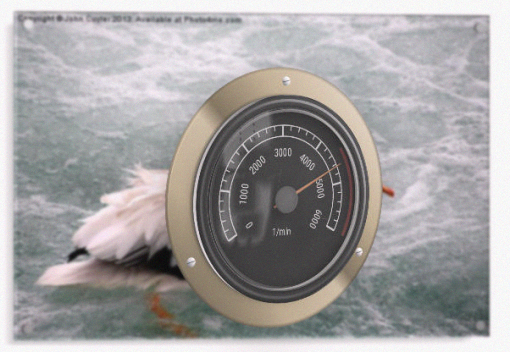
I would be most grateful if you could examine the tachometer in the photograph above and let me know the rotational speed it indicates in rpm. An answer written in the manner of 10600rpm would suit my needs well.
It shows 4600rpm
